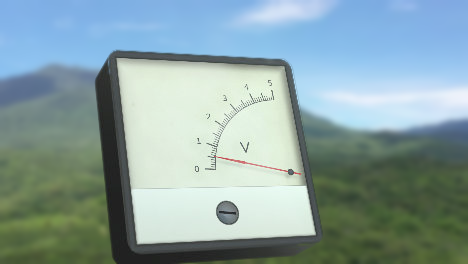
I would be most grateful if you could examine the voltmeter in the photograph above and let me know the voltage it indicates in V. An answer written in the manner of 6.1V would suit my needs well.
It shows 0.5V
